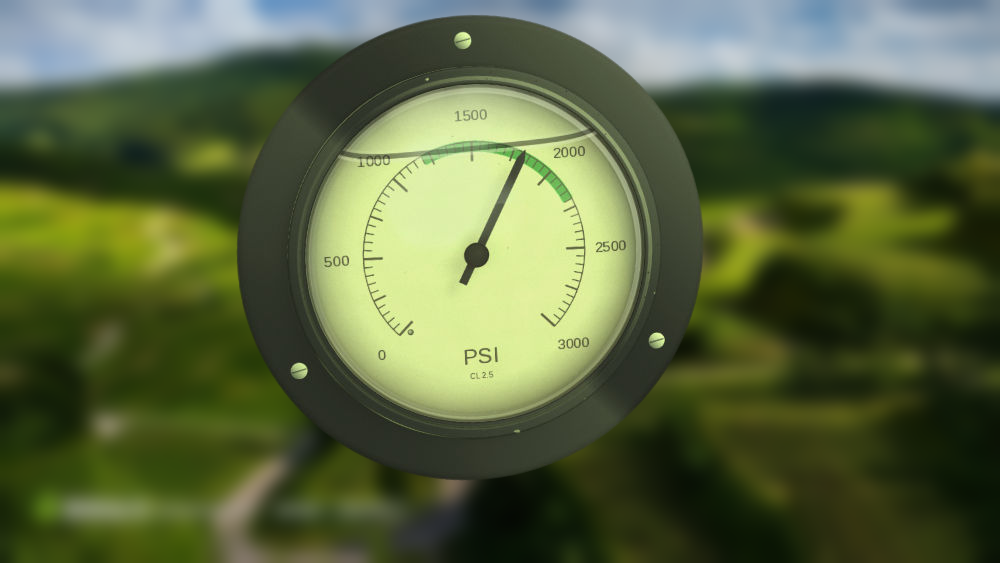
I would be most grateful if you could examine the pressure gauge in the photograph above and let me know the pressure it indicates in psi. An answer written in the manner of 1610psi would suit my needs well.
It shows 1800psi
